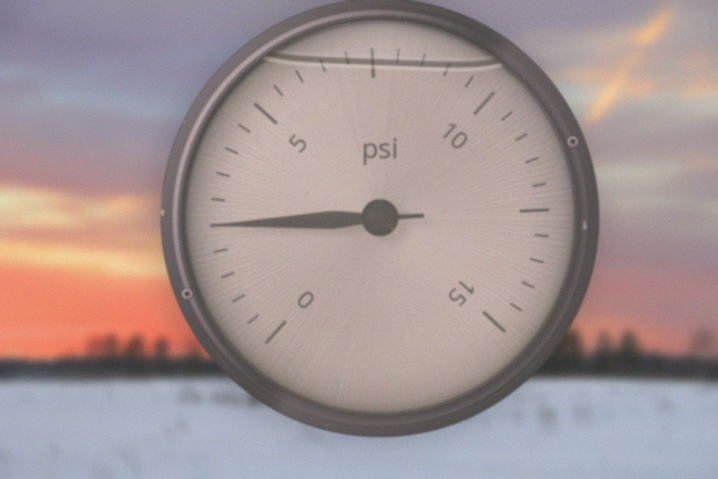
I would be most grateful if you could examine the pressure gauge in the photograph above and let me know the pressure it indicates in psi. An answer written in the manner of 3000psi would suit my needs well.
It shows 2.5psi
